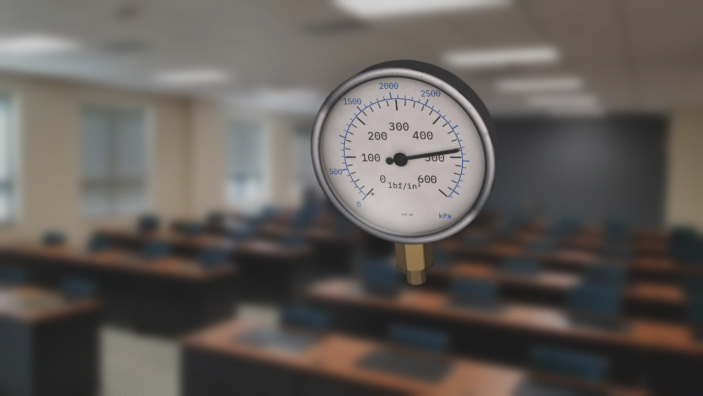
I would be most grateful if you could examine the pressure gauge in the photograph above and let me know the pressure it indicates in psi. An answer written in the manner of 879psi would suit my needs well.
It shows 480psi
